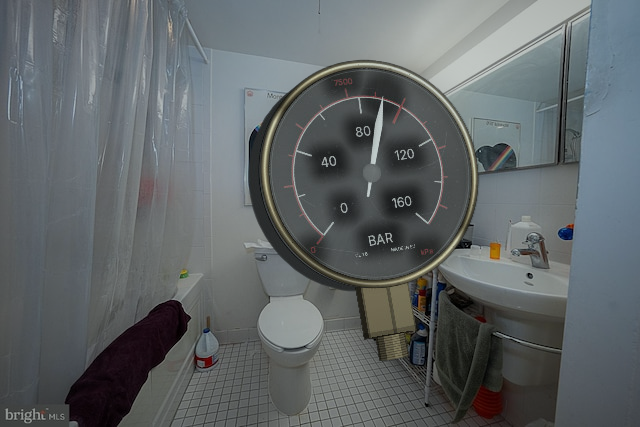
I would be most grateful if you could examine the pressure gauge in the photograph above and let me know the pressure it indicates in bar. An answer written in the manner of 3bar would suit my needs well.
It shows 90bar
